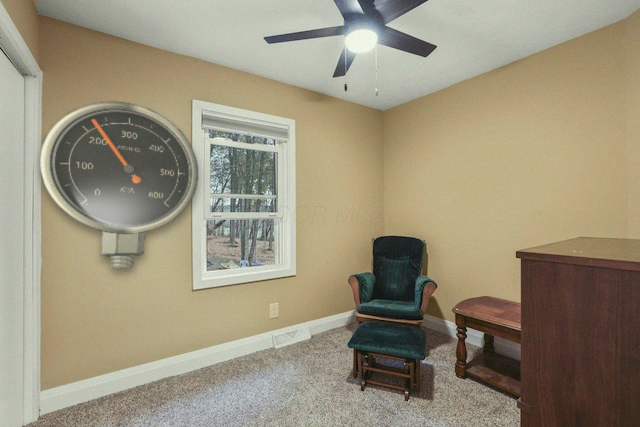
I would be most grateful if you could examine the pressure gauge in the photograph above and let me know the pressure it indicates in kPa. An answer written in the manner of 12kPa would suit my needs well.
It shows 225kPa
